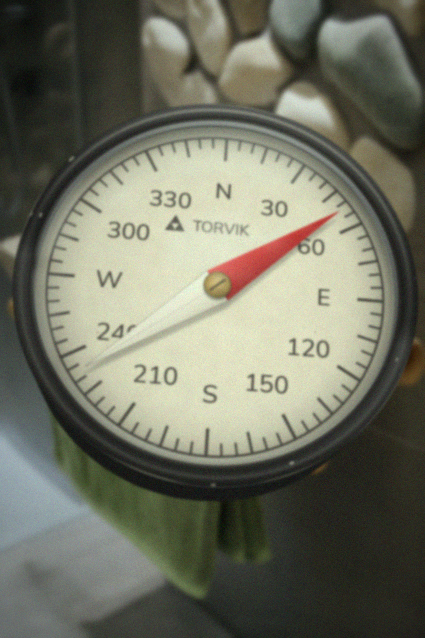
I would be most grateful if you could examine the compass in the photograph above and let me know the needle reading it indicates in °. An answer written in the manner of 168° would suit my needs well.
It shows 52.5°
